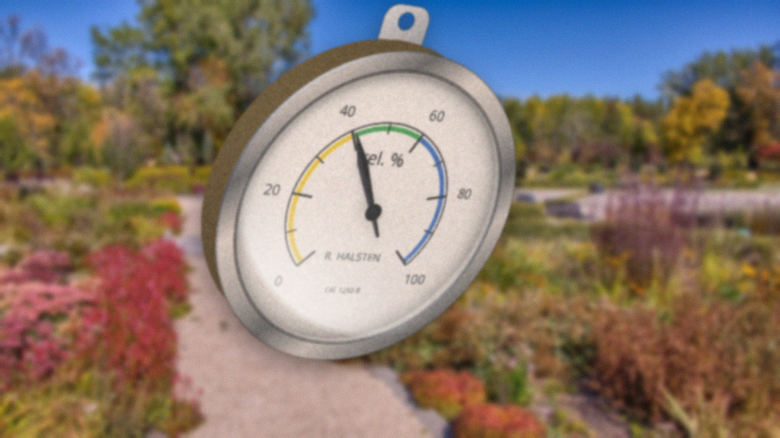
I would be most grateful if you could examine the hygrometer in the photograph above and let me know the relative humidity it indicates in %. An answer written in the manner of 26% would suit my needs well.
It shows 40%
